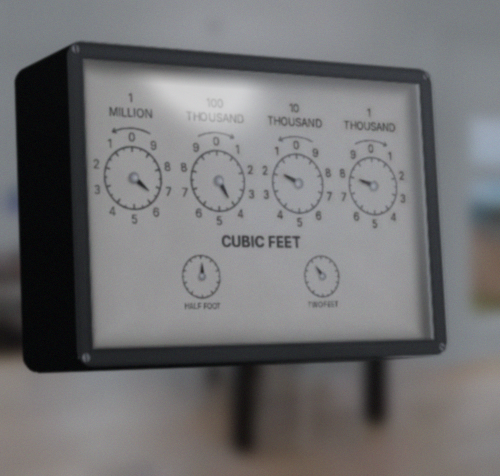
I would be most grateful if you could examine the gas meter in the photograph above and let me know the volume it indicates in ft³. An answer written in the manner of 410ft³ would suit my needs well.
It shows 641800ft³
